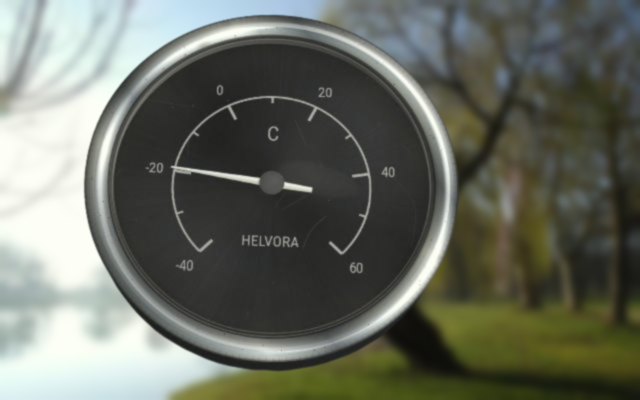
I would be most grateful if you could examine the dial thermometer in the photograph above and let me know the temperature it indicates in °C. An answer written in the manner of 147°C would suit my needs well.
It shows -20°C
